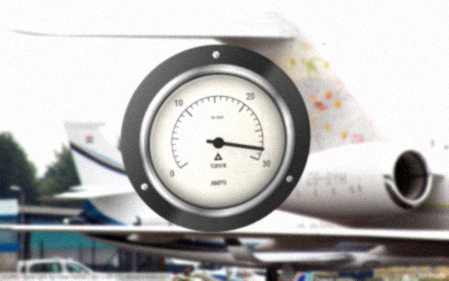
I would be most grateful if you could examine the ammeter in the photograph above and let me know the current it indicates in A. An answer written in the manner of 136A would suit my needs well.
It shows 28A
